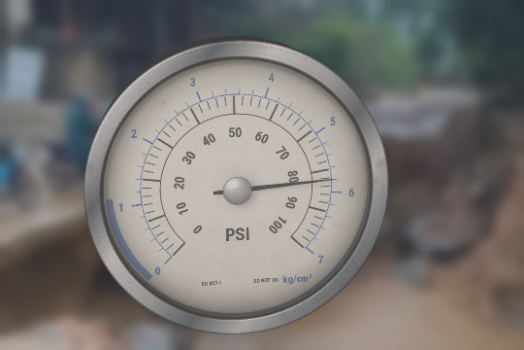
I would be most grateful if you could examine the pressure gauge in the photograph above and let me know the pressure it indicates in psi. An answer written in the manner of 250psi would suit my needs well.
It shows 82psi
